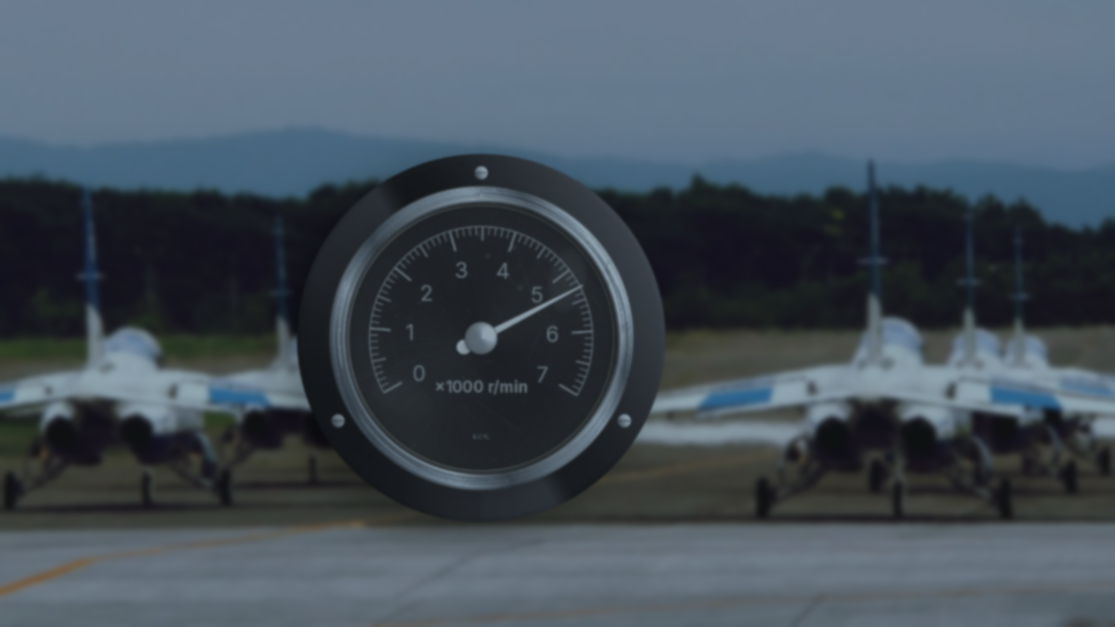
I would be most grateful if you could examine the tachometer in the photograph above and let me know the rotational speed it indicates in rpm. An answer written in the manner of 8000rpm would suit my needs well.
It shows 5300rpm
